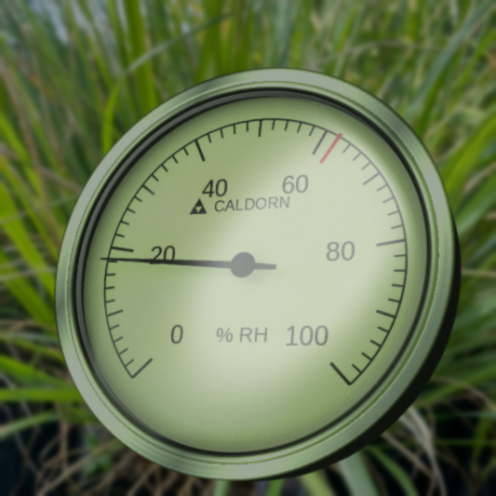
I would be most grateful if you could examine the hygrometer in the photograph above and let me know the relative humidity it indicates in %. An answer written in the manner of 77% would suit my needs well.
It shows 18%
